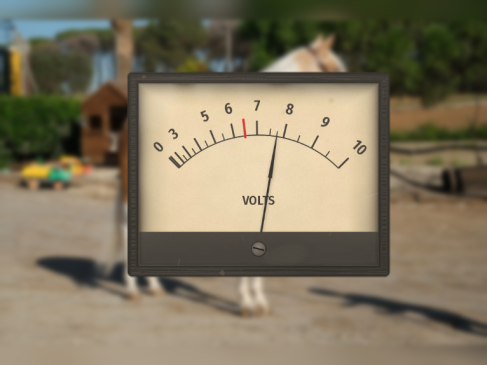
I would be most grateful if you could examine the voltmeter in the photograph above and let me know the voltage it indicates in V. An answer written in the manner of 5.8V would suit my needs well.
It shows 7.75V
